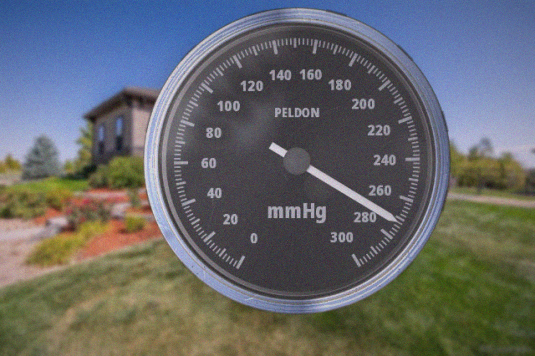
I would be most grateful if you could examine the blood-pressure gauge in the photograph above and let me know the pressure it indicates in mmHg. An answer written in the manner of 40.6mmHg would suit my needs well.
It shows 272mmHg
